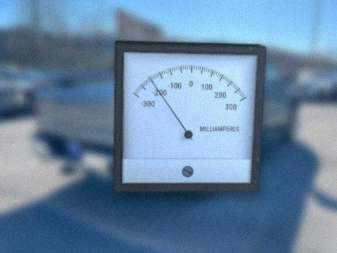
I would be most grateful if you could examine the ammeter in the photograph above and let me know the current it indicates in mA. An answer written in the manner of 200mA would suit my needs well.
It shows -200mA
